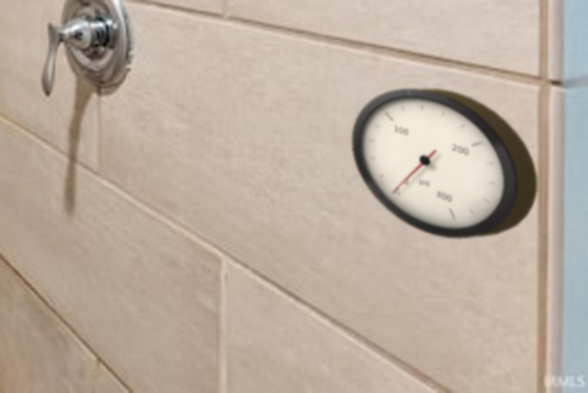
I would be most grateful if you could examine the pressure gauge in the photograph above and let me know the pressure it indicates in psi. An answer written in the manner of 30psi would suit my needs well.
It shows 0psi
